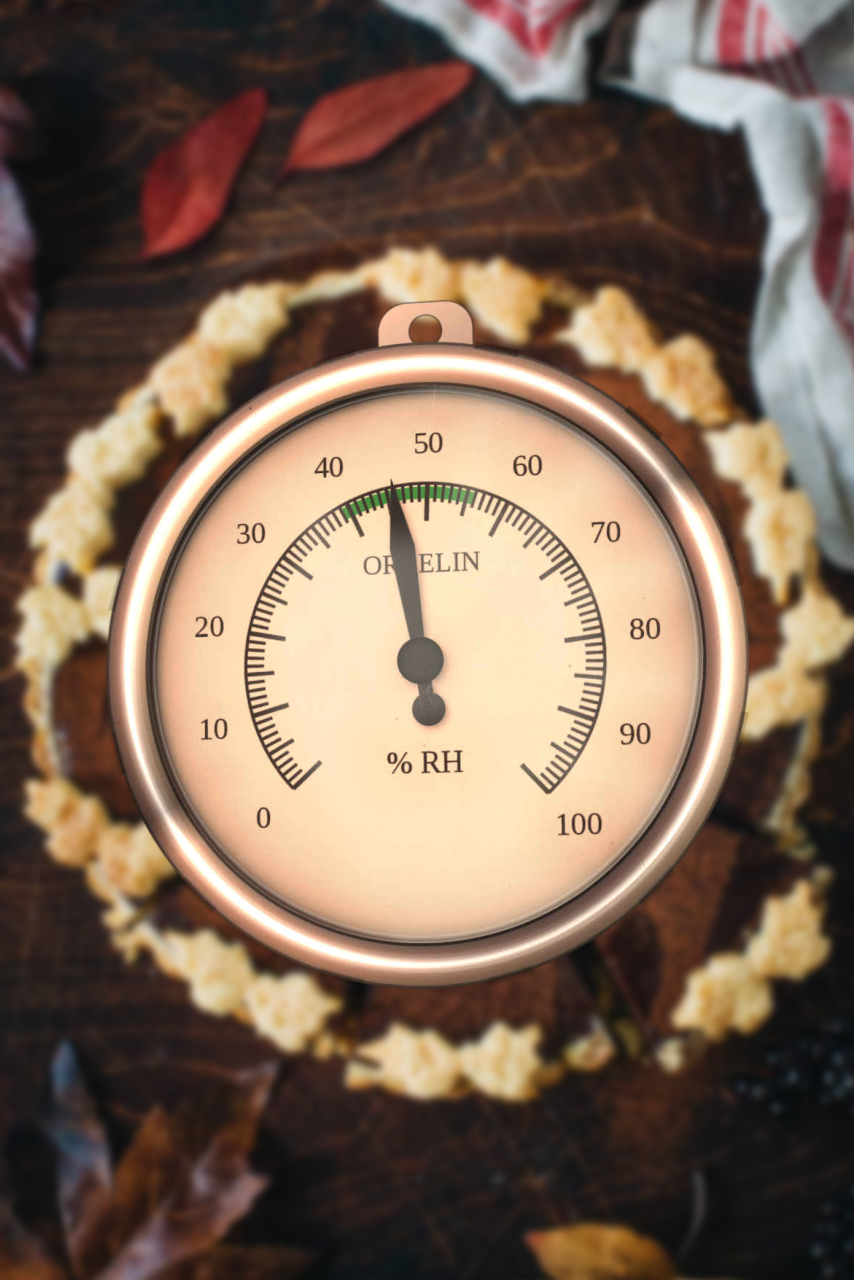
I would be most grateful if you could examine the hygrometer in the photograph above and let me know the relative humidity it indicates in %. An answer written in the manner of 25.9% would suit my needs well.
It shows 46%
